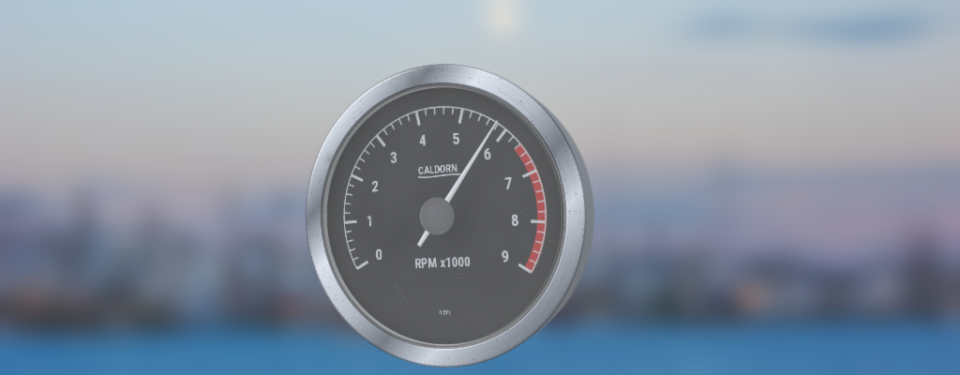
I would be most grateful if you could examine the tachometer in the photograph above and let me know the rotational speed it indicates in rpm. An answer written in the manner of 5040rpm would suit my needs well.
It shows 5800rpm
